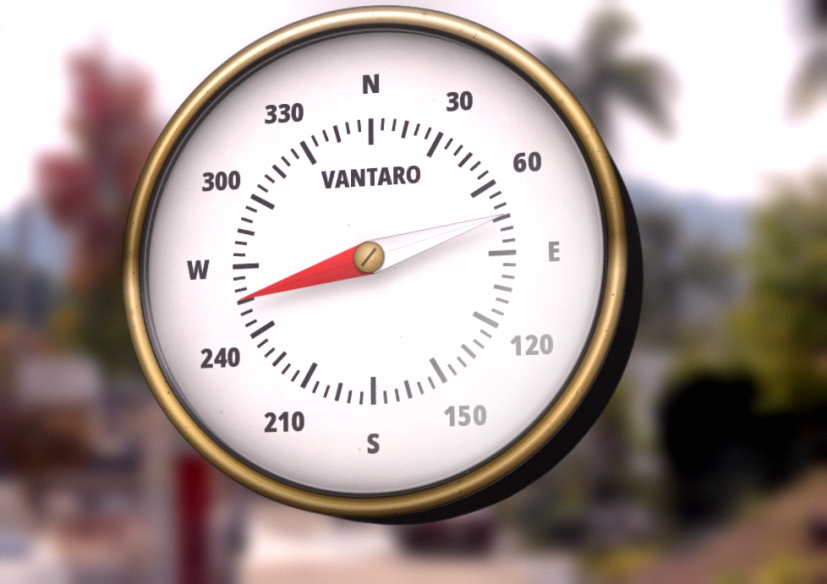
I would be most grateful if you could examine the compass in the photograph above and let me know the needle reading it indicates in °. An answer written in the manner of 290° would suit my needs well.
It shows 255°
